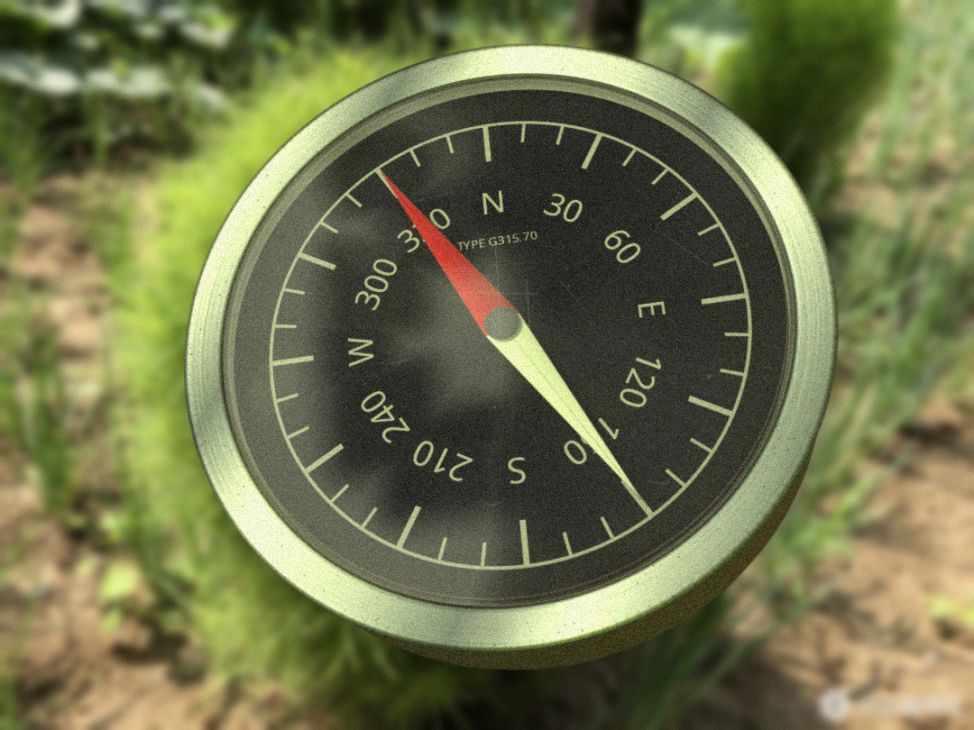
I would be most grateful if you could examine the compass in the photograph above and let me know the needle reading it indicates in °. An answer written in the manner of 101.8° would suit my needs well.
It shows 330°
